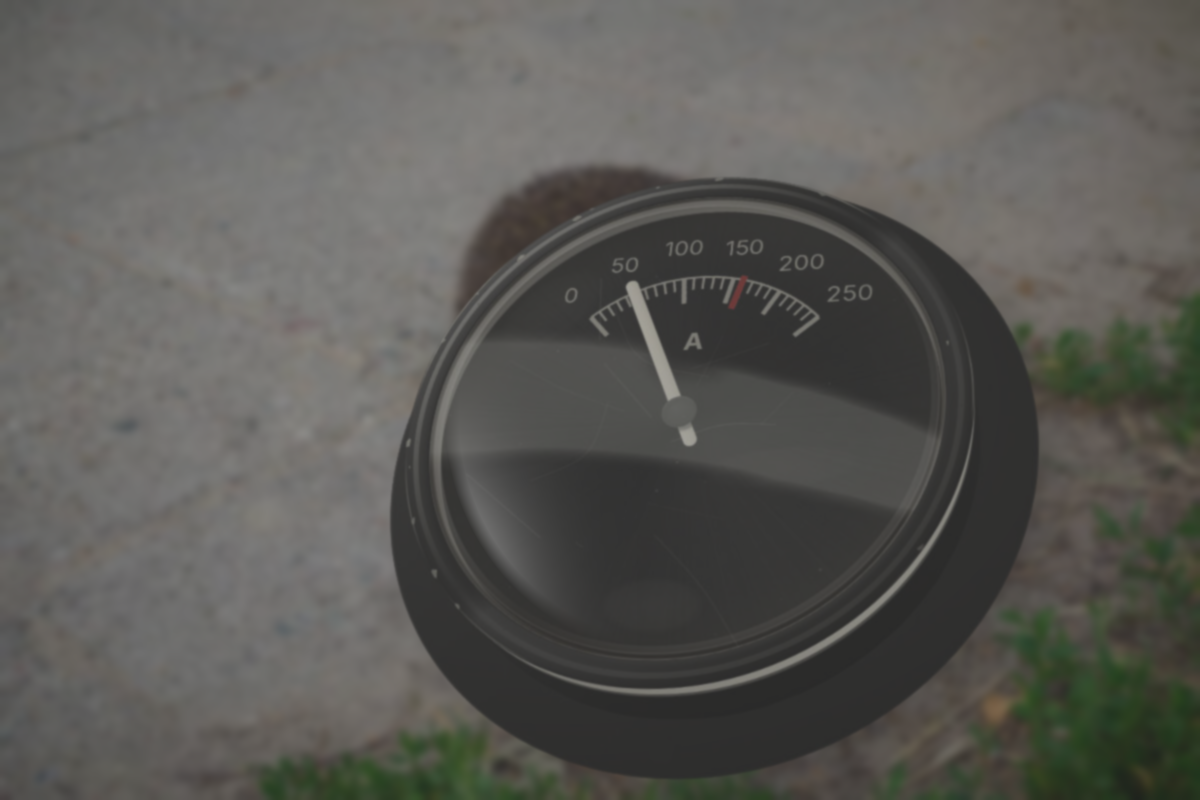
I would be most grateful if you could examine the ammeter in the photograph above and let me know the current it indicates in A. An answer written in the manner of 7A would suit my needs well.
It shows 50A
